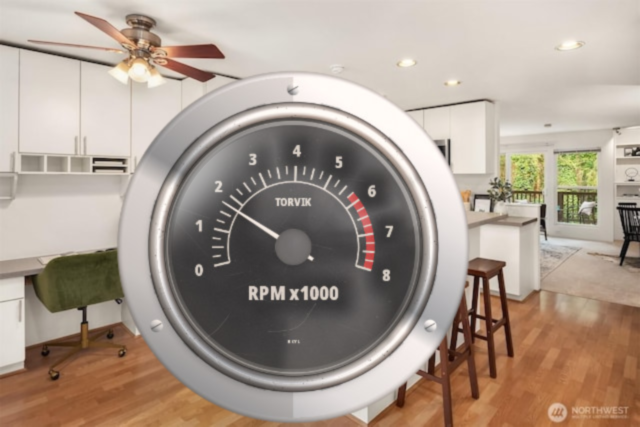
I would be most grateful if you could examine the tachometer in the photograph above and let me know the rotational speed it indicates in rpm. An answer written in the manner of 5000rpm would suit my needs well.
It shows 1750rpm
